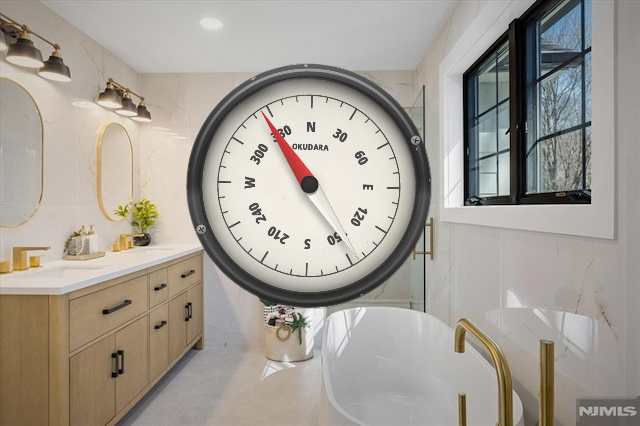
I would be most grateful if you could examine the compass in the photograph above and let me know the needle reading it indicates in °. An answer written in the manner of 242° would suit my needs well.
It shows 325°
